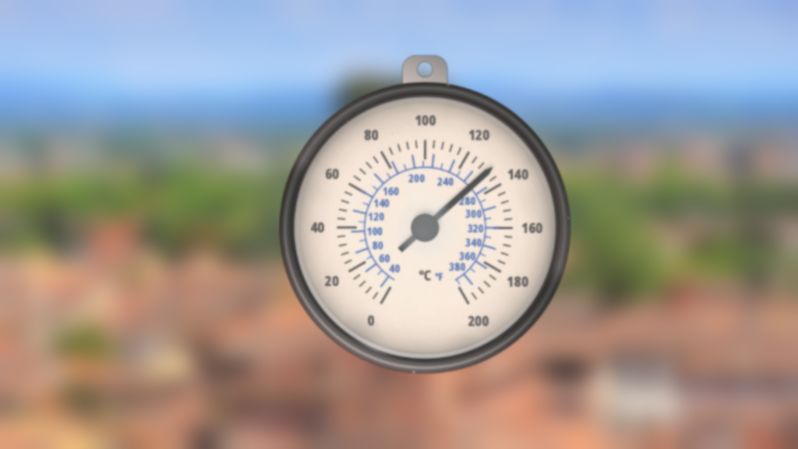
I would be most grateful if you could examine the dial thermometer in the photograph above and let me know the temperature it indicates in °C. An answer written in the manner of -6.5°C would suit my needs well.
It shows 132°C
